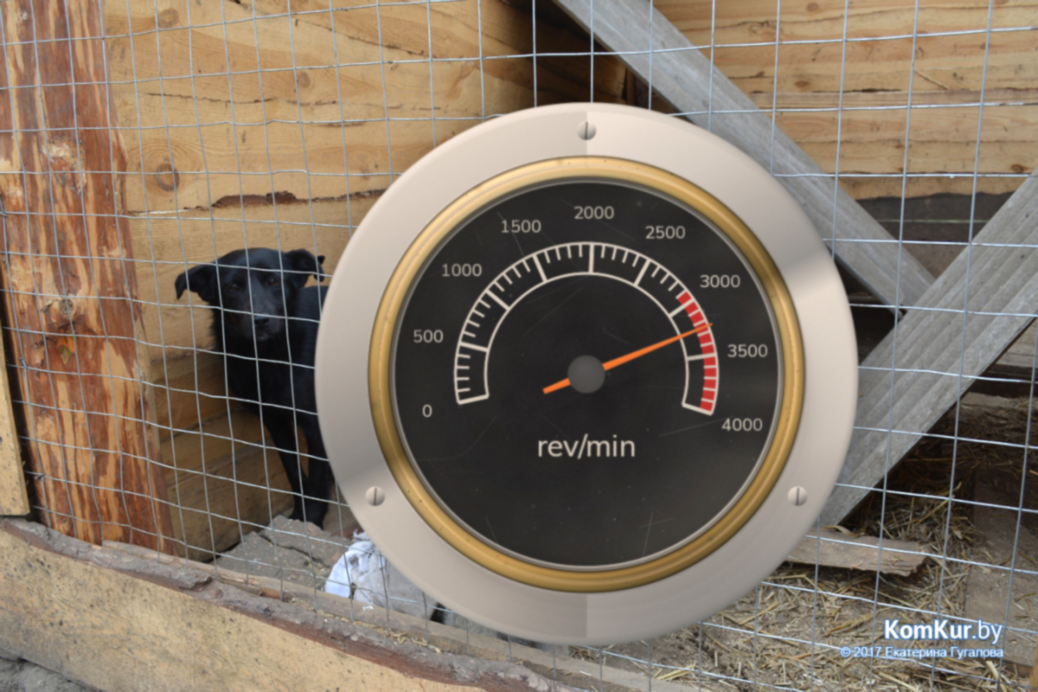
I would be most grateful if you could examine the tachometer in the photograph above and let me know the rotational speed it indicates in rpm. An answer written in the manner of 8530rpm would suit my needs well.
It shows 3250rpm
